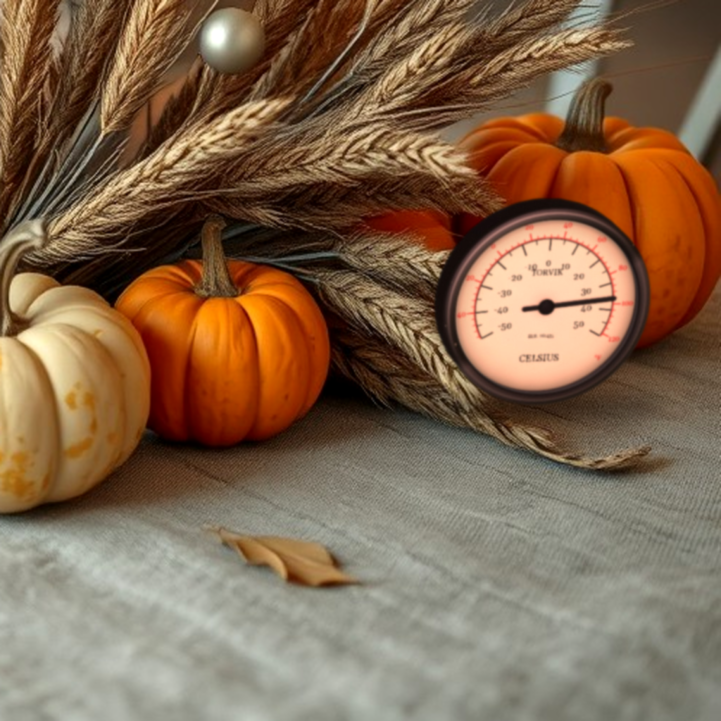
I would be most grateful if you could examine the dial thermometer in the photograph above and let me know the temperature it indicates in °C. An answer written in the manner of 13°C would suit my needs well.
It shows 35°C
